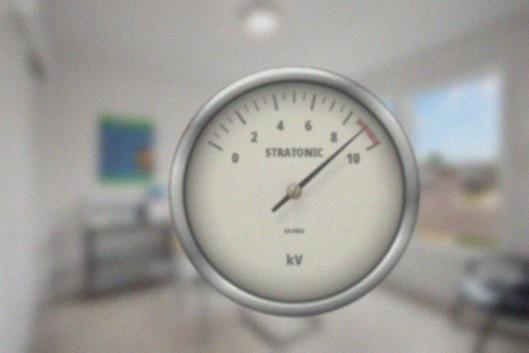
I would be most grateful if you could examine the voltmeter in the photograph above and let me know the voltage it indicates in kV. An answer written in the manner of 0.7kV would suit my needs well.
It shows 9kV
